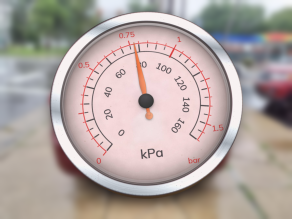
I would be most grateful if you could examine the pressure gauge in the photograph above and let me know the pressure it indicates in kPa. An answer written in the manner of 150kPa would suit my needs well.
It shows 77.5kPa
